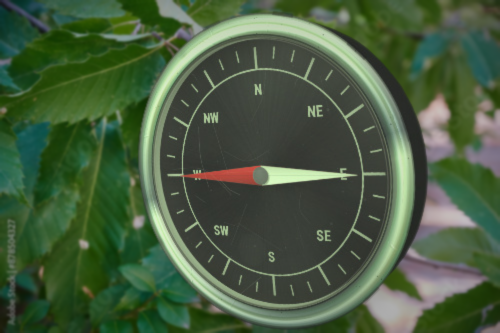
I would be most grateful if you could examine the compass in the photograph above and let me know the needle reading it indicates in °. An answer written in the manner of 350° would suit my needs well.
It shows 270°
